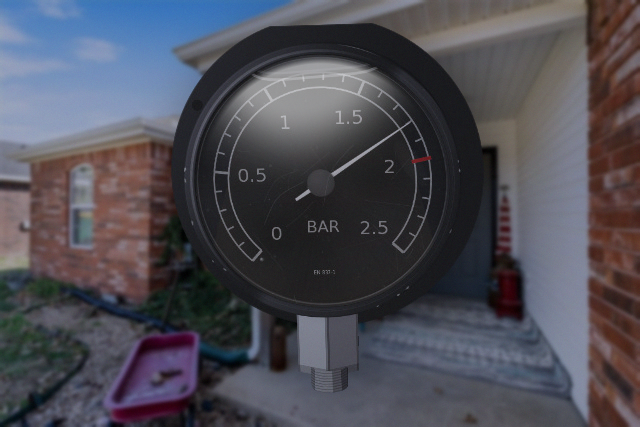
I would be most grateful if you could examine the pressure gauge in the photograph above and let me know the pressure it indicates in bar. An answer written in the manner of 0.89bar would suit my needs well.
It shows 1.8bar
